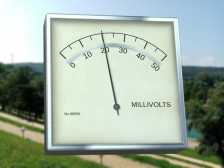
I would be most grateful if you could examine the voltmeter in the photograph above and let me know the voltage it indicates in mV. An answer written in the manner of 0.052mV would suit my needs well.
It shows 20mV
